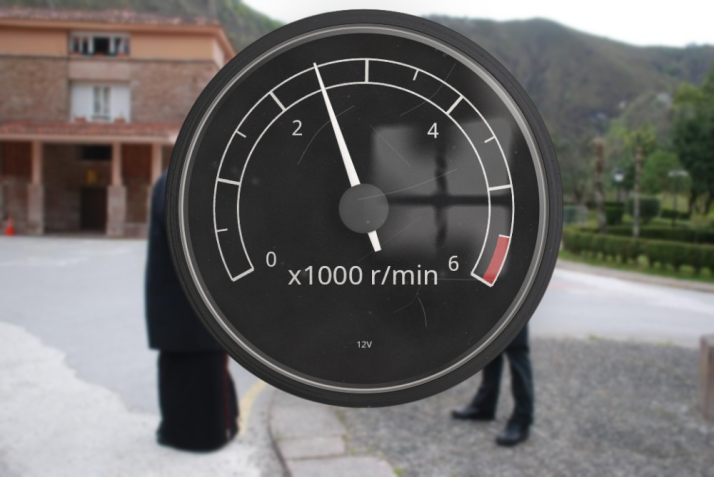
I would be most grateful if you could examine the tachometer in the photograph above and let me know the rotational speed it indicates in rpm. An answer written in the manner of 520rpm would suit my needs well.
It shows 2500rpm
